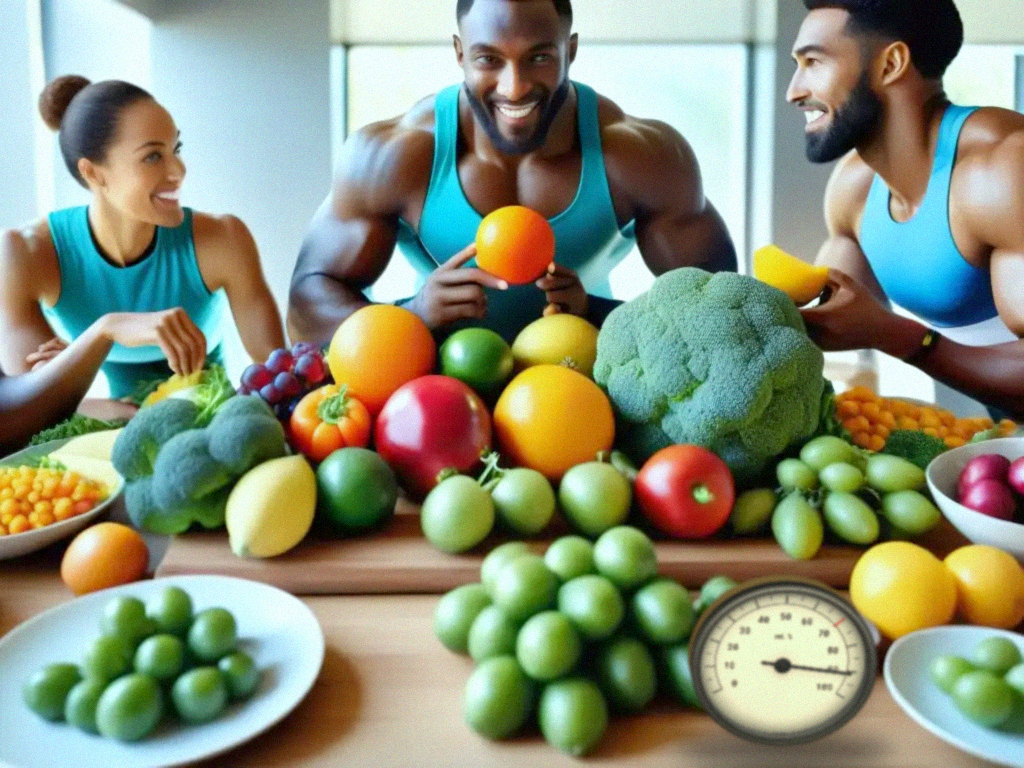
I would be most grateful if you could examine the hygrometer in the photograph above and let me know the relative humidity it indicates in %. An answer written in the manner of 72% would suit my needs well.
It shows 90%
